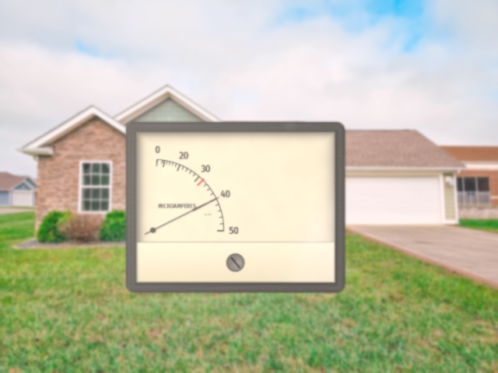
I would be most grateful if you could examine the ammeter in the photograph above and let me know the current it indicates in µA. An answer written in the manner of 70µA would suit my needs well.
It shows 40µA
